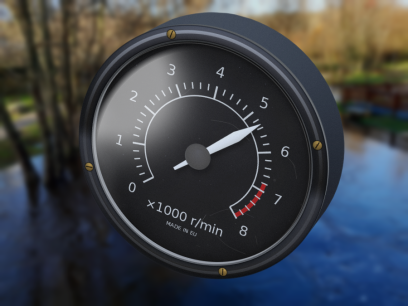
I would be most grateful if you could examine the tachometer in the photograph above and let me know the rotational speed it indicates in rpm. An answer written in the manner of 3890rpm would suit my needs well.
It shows 5300rpm
